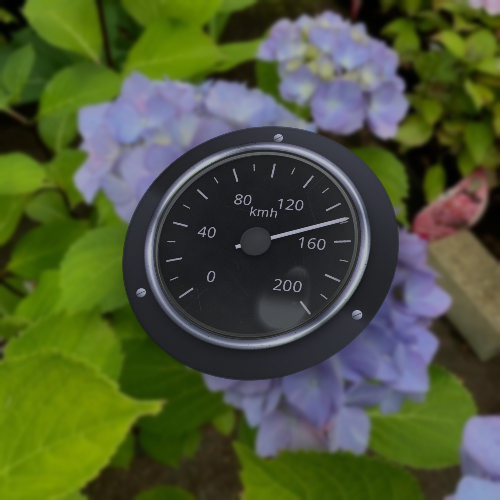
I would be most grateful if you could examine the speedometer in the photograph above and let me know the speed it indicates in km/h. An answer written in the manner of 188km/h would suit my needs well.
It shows 150km/h
